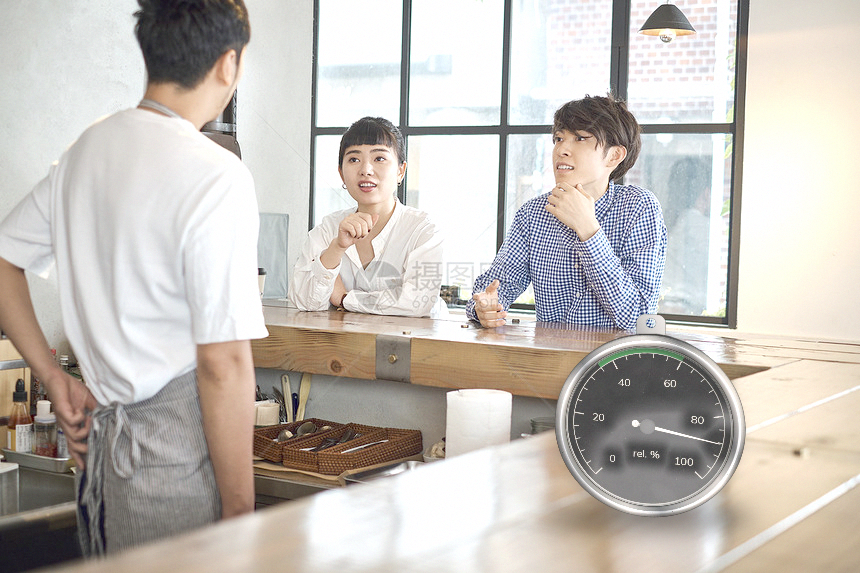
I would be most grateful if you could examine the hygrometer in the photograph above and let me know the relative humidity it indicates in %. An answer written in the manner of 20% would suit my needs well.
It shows 88%
